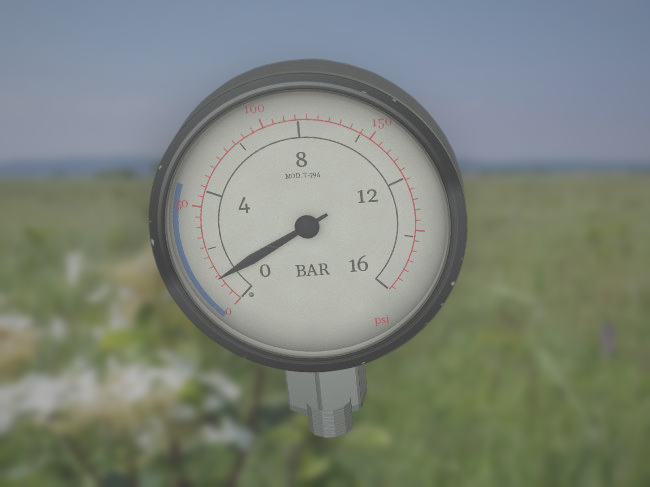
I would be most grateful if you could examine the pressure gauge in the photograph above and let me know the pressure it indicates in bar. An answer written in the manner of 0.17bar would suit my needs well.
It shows 1bar
